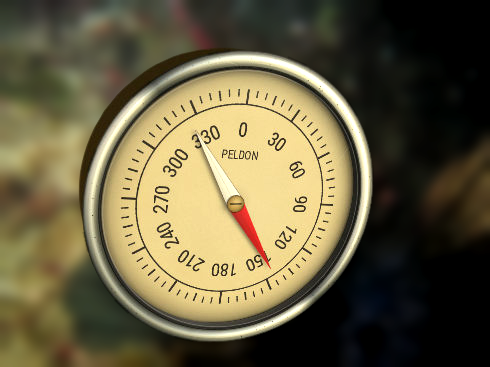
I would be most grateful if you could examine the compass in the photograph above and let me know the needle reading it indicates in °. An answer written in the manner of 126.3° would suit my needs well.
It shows 145°
